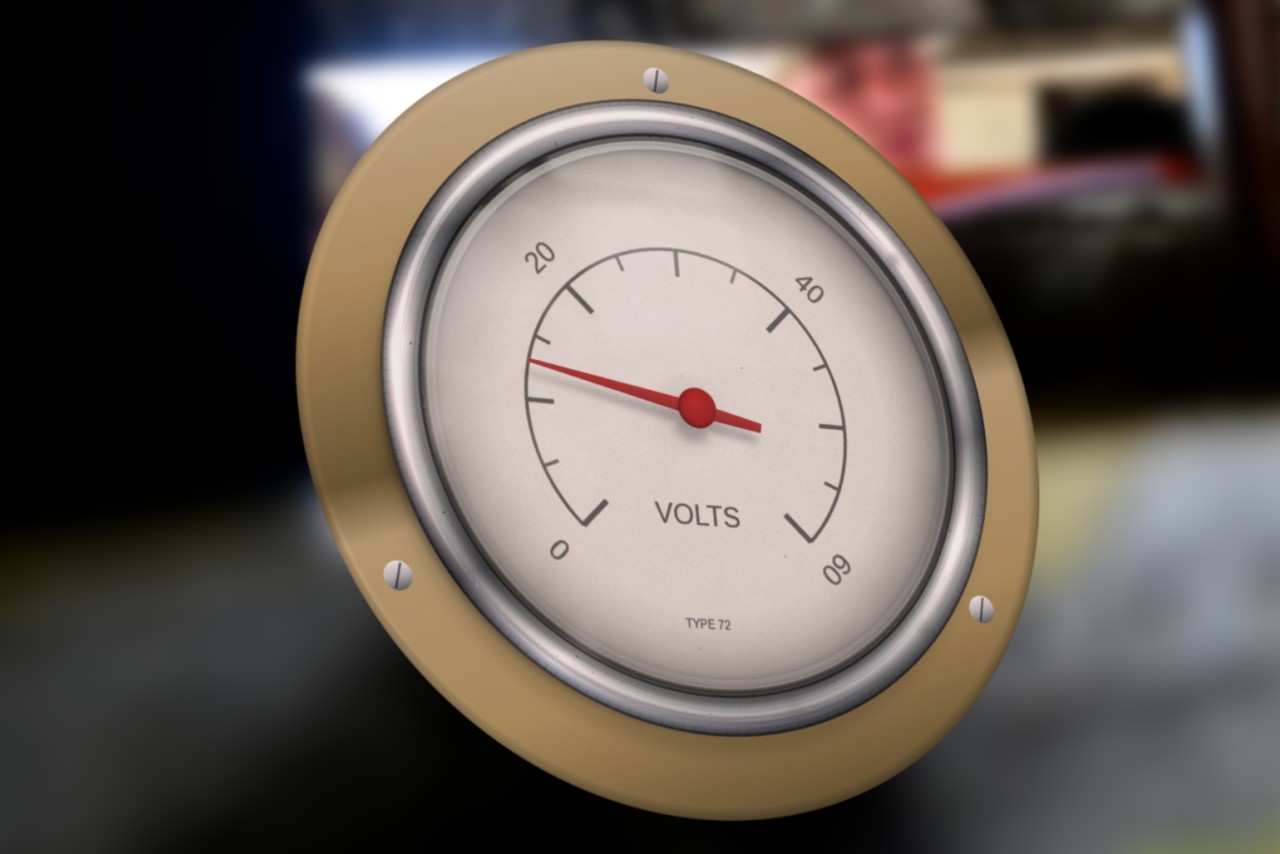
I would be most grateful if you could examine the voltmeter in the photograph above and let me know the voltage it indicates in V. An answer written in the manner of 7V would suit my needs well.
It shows 12.5V
